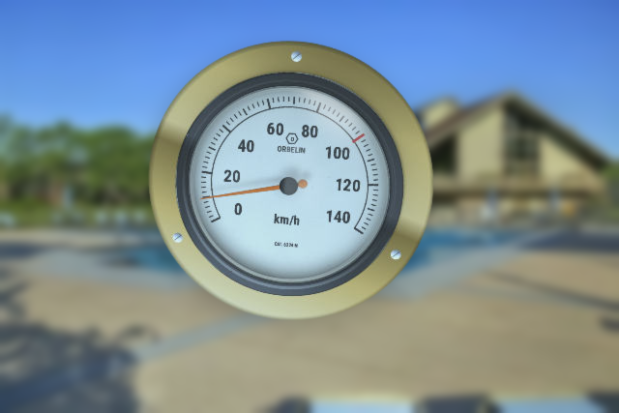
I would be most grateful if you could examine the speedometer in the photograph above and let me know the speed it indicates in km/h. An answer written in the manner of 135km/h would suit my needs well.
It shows 10km/h
